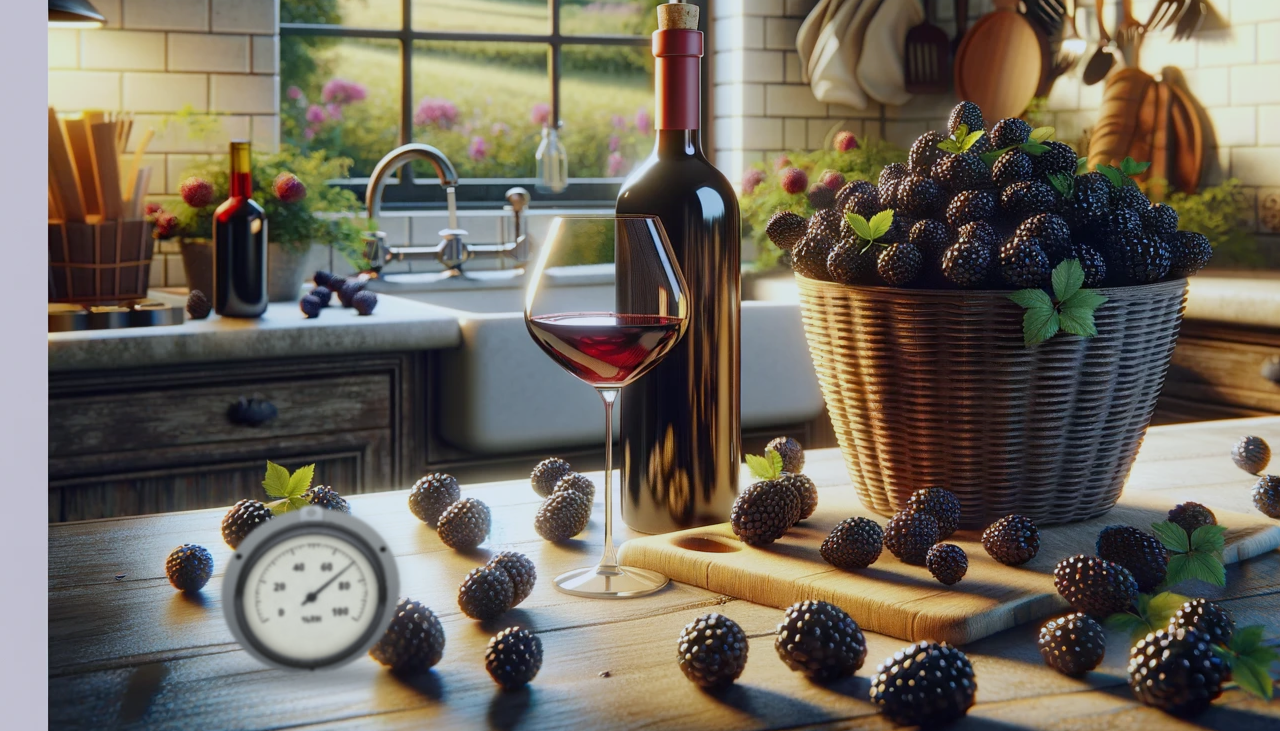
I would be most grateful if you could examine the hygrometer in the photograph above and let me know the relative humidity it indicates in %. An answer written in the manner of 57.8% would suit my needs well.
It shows 70%
